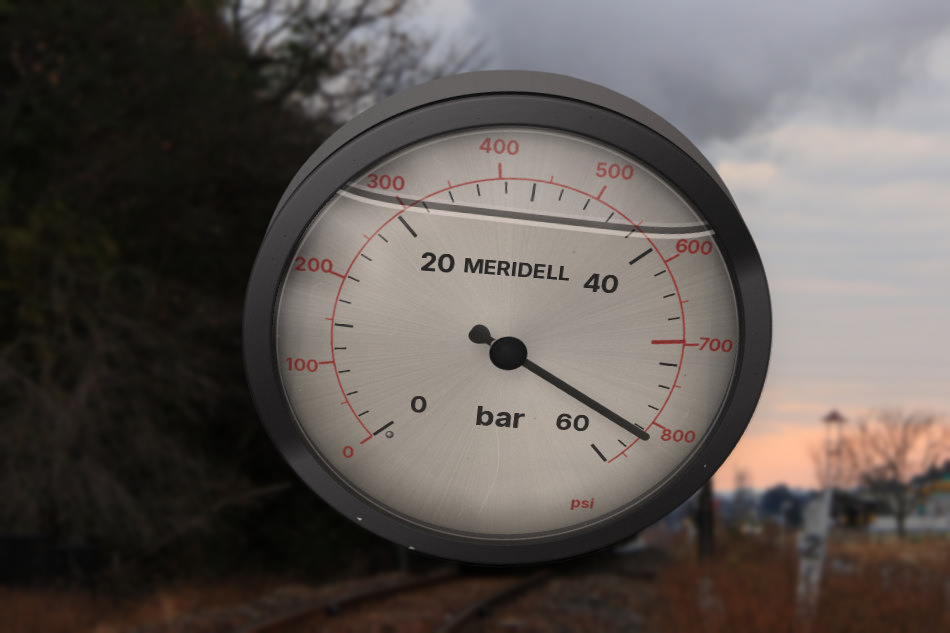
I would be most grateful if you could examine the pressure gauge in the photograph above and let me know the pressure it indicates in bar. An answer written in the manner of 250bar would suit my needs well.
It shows 56bar
